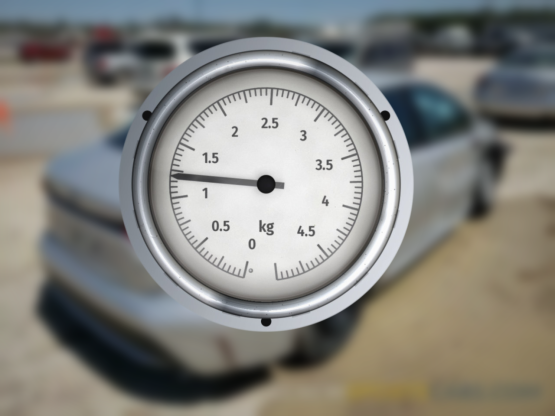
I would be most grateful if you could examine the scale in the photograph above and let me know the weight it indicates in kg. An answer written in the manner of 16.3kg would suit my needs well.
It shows 1.2kg
